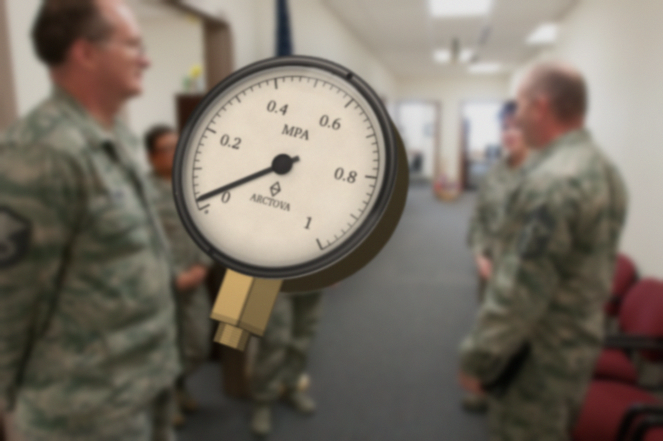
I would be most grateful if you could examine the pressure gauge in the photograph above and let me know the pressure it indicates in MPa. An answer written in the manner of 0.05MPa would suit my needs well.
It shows 0.02MPa
